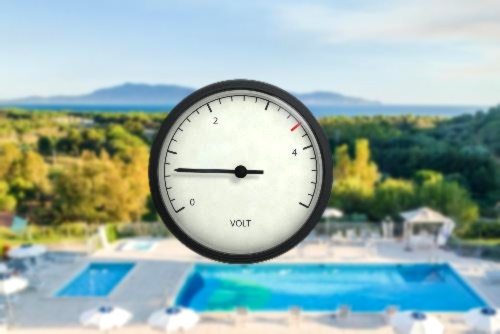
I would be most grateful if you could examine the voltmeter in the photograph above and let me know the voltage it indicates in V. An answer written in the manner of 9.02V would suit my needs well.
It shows 0.7V
